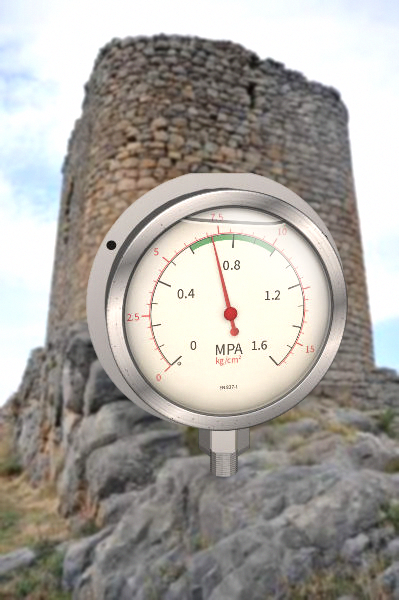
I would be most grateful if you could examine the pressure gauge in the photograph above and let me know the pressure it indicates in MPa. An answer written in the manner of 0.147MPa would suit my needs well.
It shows 0.7MPa
